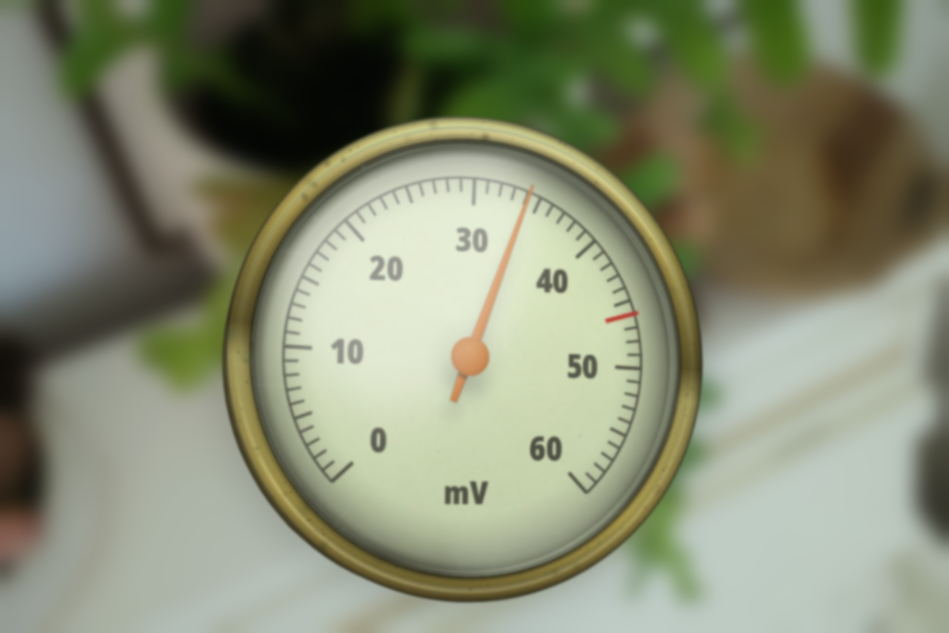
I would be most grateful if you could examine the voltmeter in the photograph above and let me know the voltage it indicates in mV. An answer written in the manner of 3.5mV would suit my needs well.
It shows 34mV
